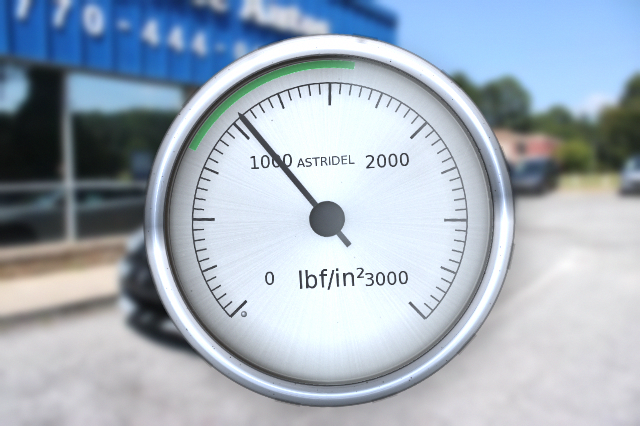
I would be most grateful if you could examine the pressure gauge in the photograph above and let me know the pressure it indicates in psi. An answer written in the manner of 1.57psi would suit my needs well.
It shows 1050psi
